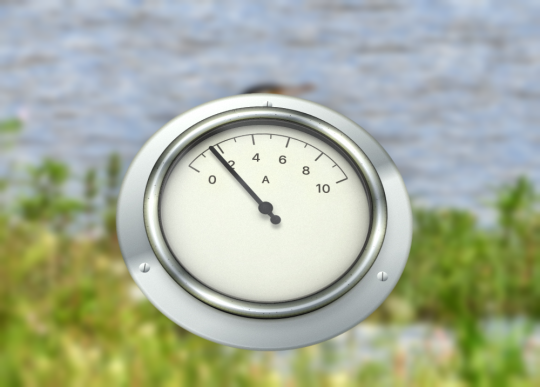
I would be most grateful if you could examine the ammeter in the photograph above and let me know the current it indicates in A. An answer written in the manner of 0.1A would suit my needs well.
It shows 1.5A
